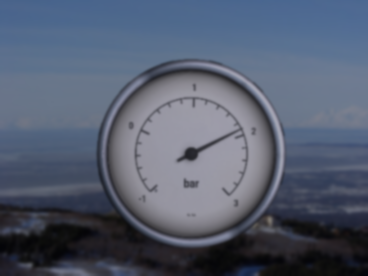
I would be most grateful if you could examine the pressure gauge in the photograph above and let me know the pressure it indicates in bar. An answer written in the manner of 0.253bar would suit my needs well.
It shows 1.9bar
